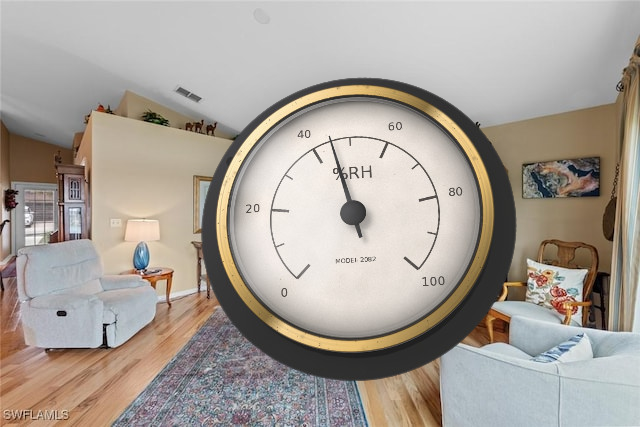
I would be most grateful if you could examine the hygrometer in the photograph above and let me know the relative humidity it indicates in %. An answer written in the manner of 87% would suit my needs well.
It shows 45%
